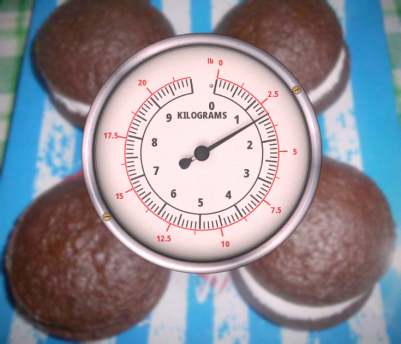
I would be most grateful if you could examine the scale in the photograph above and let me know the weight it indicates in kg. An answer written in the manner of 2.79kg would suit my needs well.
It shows 1.4kg
